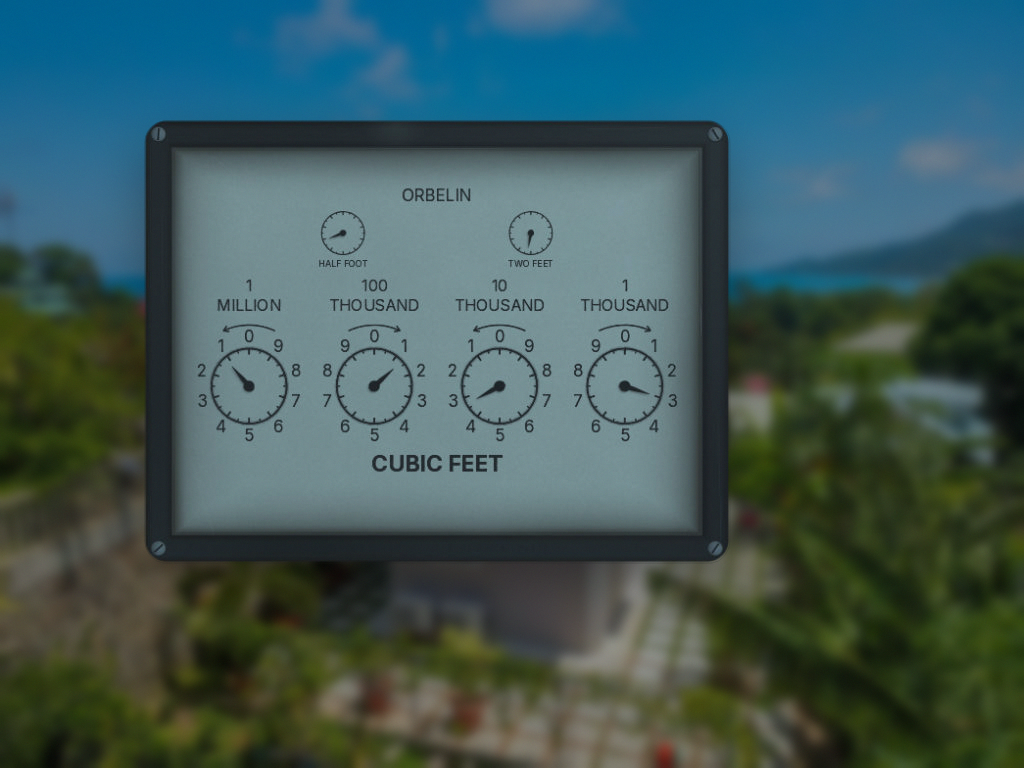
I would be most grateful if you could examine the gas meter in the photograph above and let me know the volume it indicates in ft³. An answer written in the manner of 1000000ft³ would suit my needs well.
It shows 113300ft³
